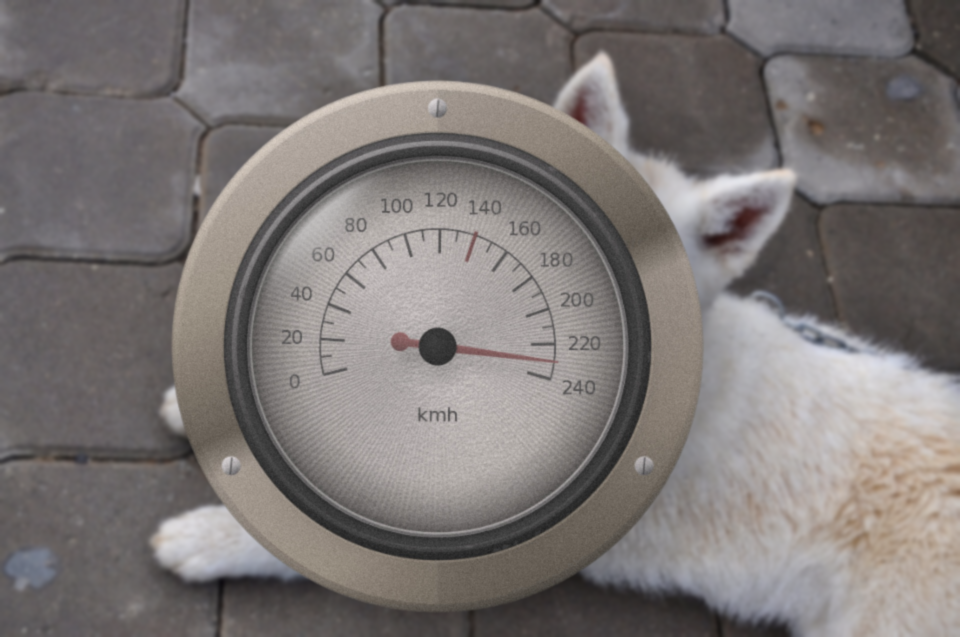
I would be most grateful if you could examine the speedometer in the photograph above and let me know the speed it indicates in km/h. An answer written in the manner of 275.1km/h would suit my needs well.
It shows 230km/h
